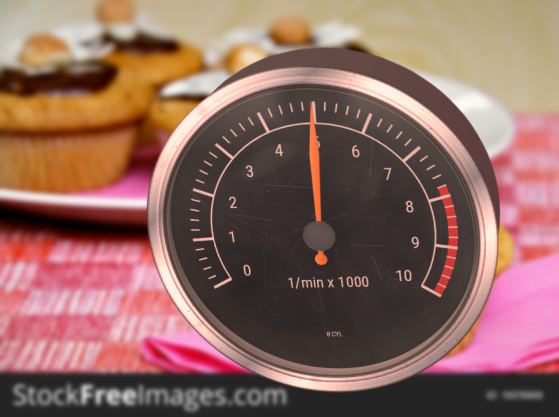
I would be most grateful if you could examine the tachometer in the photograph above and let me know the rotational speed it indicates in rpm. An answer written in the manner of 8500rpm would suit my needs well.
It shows 5000rpm
